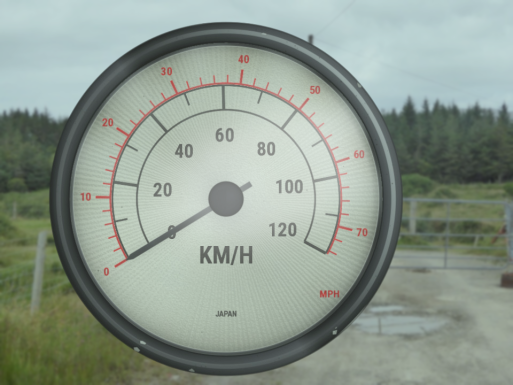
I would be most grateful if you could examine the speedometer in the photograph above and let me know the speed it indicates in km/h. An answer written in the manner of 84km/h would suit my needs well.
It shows 0km/h
